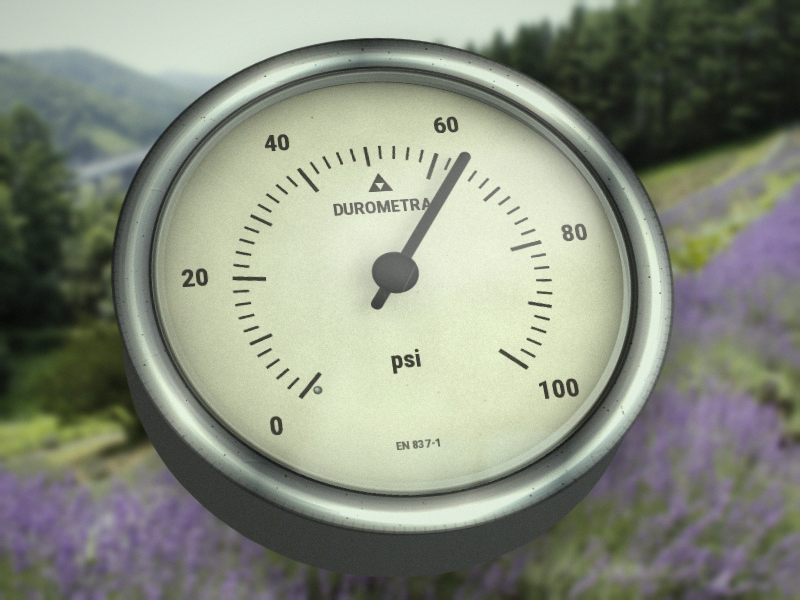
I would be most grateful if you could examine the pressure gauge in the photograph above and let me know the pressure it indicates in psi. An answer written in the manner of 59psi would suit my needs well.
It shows 64psi
